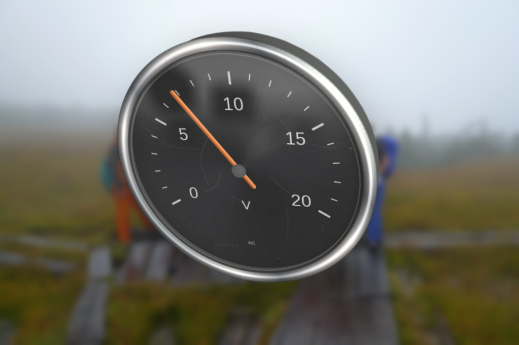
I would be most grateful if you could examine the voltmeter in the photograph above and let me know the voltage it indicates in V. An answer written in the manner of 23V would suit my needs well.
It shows 7V
